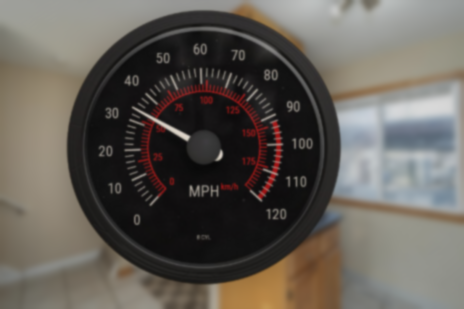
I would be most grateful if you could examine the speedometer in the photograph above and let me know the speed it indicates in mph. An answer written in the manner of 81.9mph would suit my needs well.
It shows 34mph
